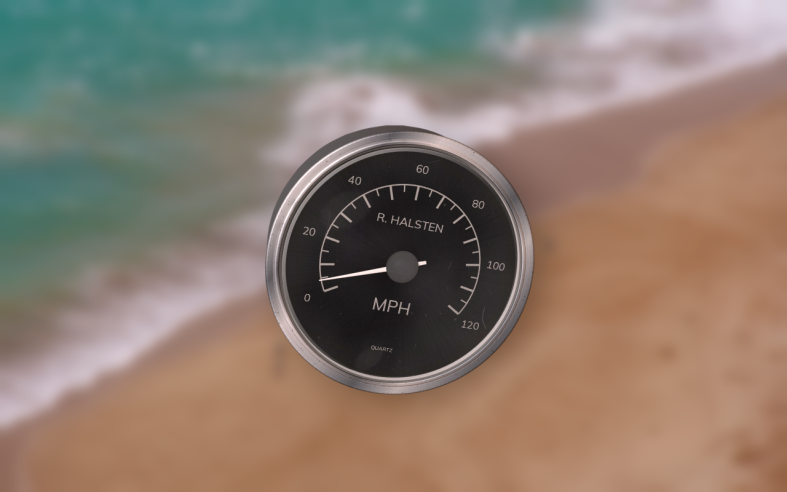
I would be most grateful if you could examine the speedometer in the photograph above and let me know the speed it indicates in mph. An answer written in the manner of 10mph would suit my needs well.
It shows 5mph
